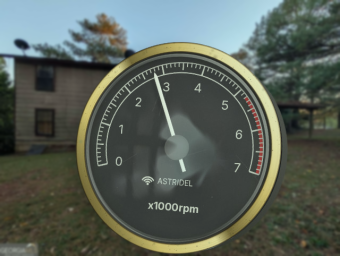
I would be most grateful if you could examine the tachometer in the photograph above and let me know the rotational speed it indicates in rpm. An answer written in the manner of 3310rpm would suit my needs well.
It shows 2800rpm
